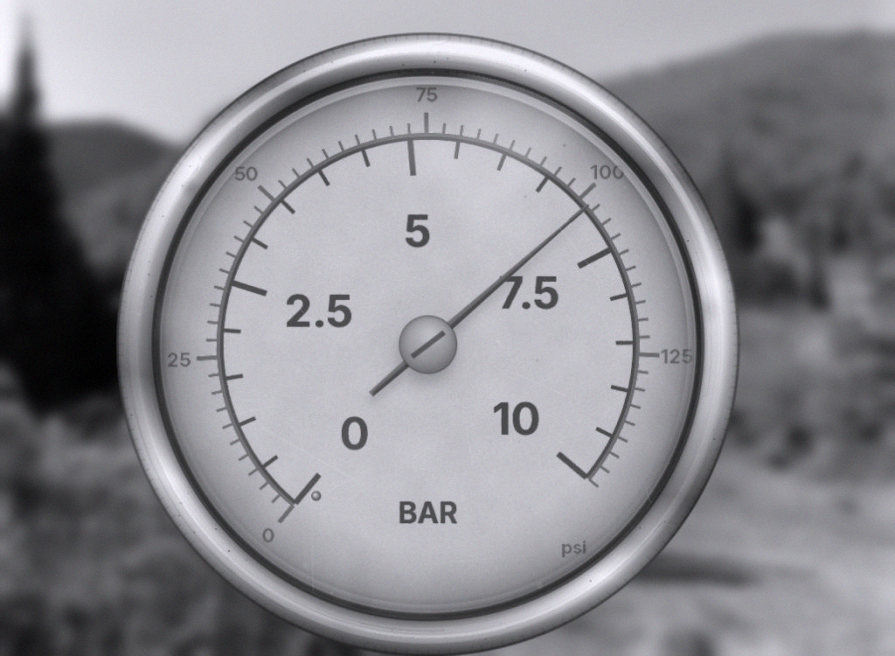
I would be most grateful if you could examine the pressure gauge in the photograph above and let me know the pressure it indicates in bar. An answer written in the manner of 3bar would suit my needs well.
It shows 7bar
